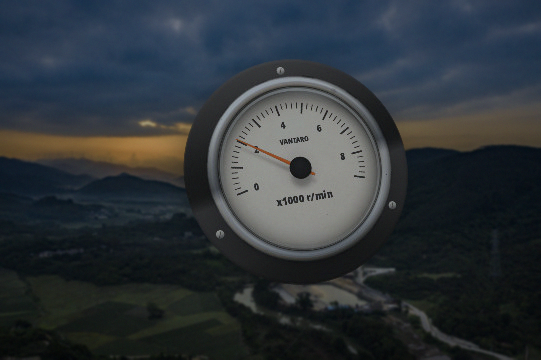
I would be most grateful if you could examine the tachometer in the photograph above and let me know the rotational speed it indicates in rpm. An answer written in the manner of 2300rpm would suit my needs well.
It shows 2000rpm
